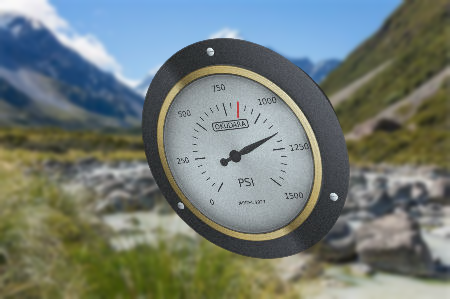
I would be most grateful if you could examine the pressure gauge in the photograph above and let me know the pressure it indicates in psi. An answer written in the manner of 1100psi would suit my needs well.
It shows 1150psi
